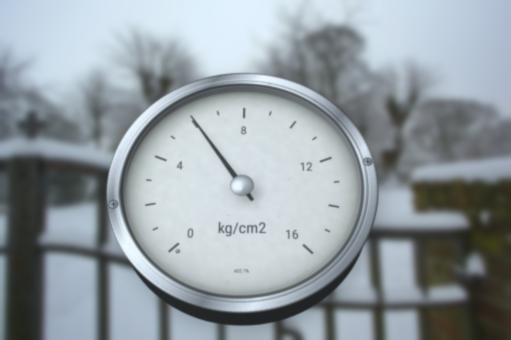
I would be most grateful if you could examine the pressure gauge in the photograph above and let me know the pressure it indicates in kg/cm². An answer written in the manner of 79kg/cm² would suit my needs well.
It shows 6kg/cm²
